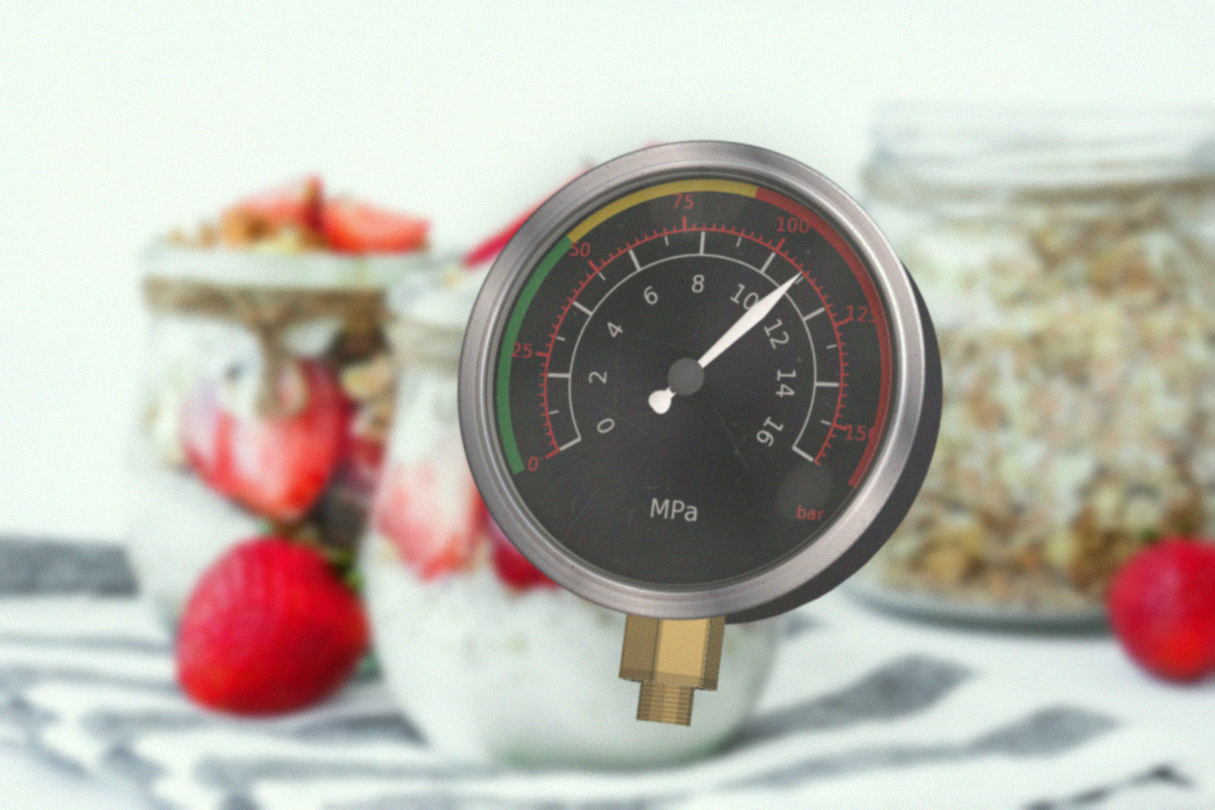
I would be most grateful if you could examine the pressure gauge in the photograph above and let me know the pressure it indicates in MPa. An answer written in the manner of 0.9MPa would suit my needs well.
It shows 11MPa
